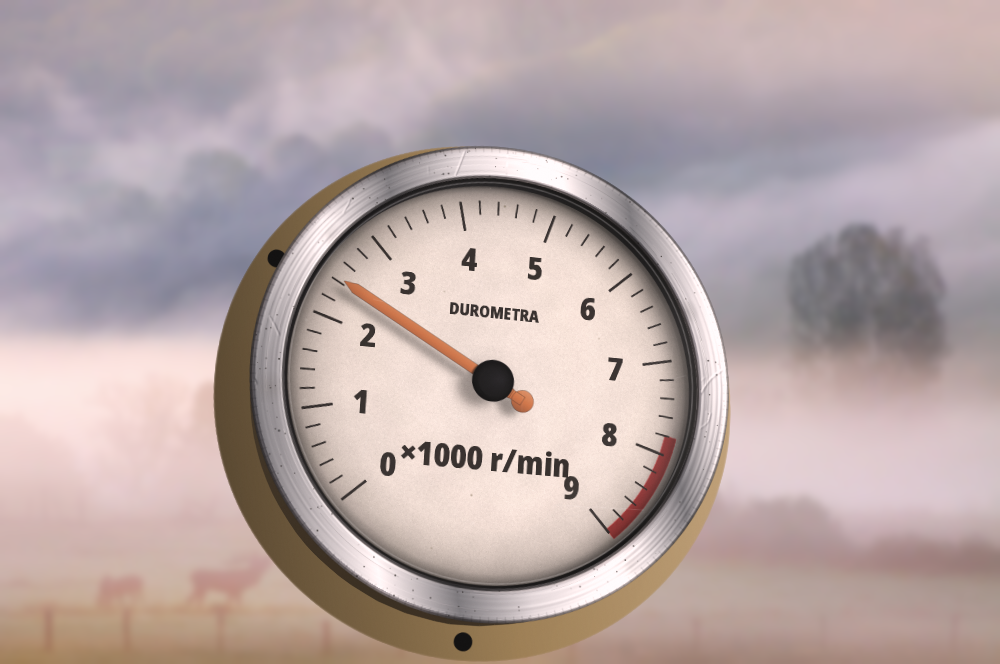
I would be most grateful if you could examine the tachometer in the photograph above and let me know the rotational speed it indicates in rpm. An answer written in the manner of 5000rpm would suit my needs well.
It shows 2400rpm
